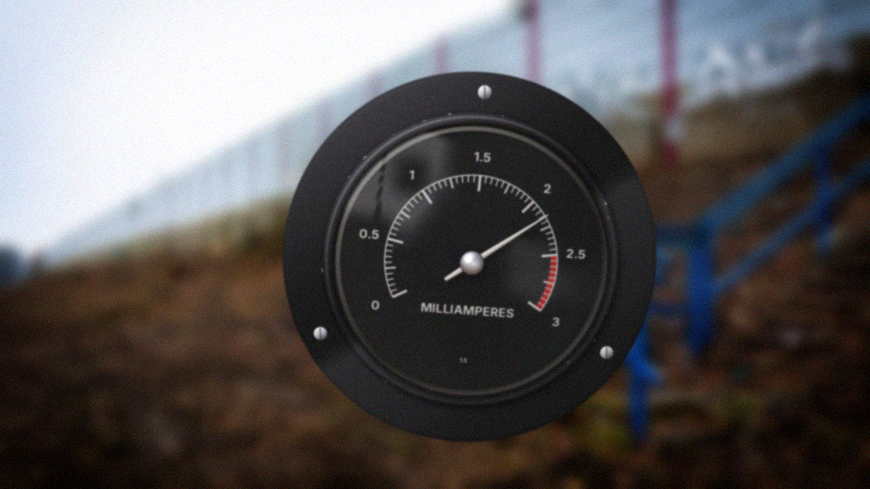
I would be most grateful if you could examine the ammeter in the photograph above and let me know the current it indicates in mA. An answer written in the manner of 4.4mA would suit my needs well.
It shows 2.15mA
